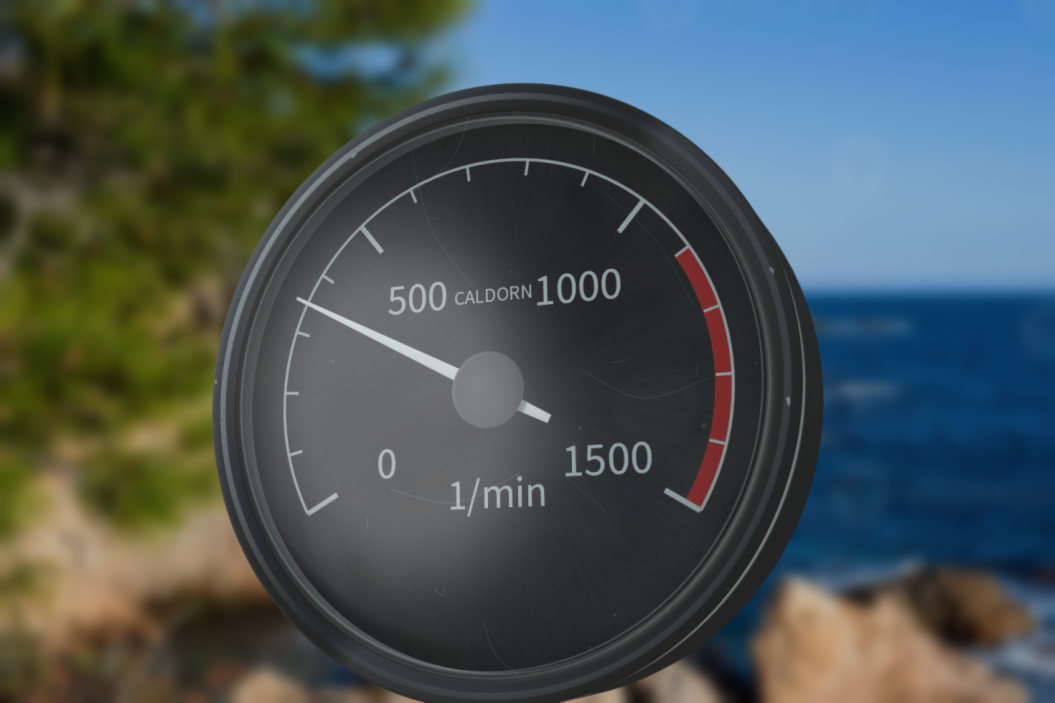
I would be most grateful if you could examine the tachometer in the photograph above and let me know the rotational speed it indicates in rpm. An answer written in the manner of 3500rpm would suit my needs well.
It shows 350rpm
